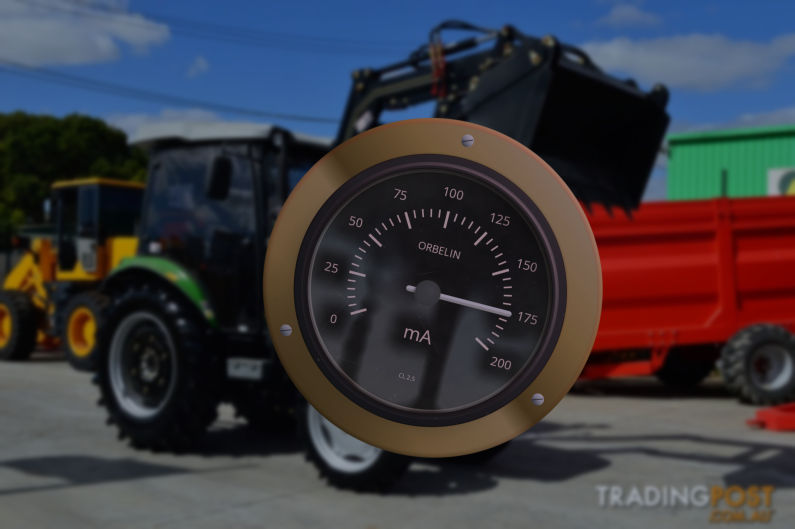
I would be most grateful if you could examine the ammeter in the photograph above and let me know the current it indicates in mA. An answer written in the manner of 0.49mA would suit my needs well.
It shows 175mA
